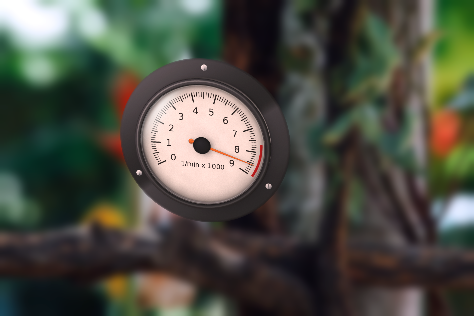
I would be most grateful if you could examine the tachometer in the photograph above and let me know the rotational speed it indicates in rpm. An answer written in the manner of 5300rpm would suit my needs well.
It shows 8500rpm
